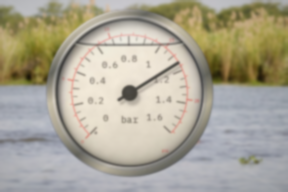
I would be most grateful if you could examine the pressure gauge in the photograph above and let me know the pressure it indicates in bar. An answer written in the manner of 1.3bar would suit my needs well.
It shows 1.15bar
